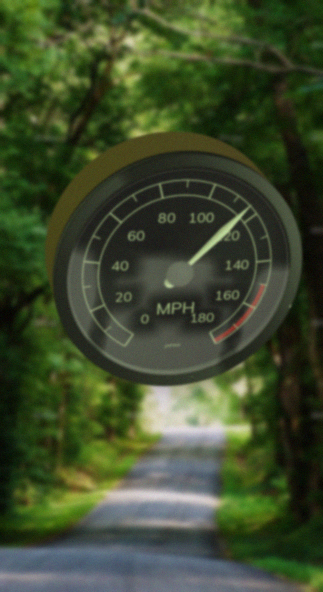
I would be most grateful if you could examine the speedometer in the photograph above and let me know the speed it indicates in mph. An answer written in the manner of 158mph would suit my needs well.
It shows 115mph
